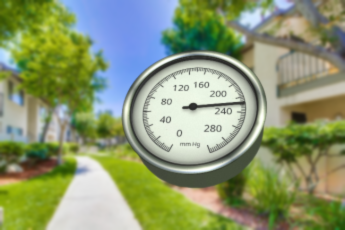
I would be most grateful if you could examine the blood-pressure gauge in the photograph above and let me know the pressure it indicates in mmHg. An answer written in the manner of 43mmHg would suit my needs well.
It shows 230mmHg
